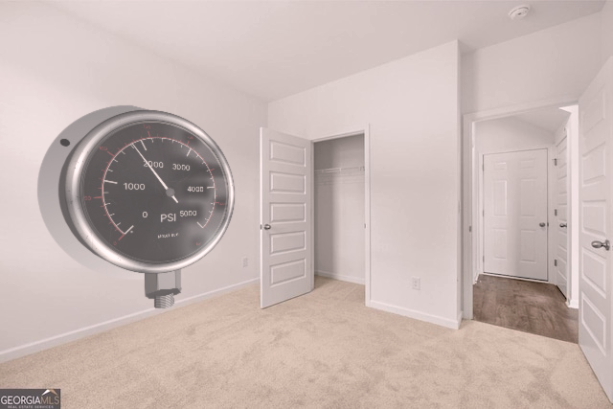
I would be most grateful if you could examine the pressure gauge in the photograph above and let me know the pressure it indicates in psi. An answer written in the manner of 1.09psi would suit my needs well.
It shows 1800psi
